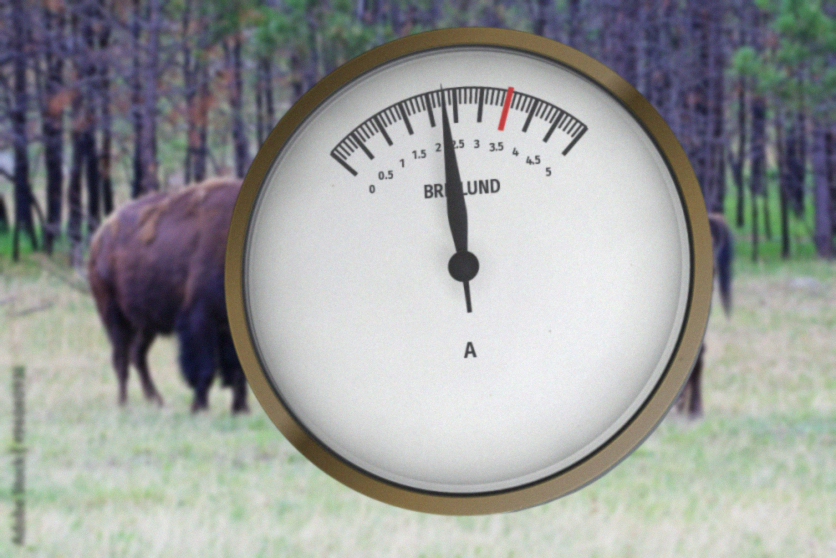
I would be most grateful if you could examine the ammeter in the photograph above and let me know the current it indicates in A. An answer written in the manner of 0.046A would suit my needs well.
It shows 2.3A
